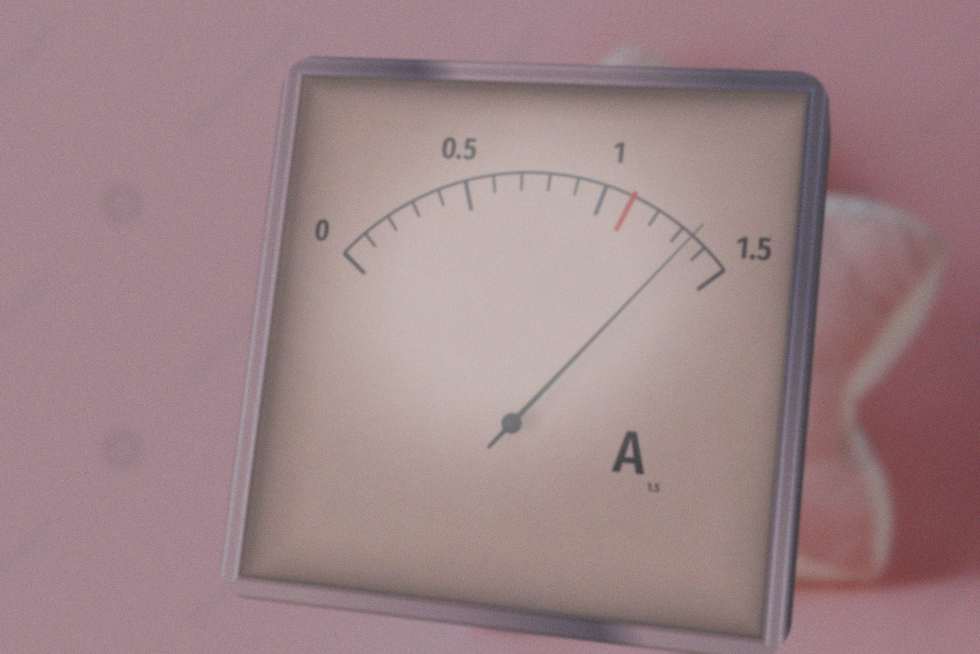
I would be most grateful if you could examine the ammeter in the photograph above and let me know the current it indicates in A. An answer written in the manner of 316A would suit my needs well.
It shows 1.35A
